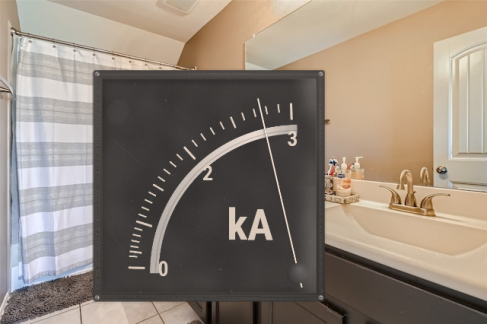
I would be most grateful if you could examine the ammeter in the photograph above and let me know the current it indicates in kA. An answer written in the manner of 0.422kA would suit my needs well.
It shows 2.75kA
